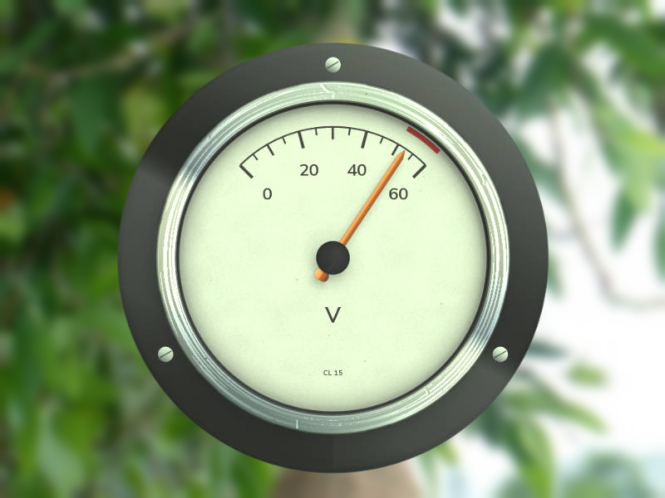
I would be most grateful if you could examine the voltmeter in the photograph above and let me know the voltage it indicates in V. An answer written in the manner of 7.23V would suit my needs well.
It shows 52.5V
